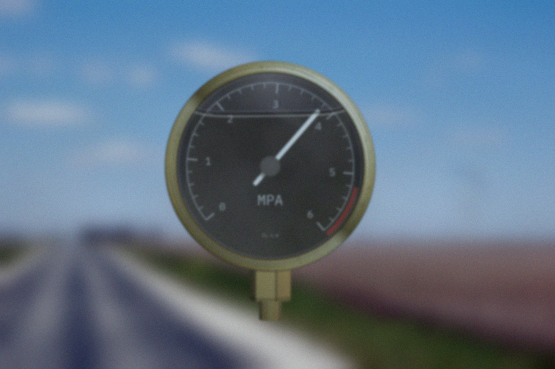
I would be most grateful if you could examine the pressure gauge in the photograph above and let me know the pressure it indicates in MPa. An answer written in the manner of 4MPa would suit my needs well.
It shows 3.8MPa
